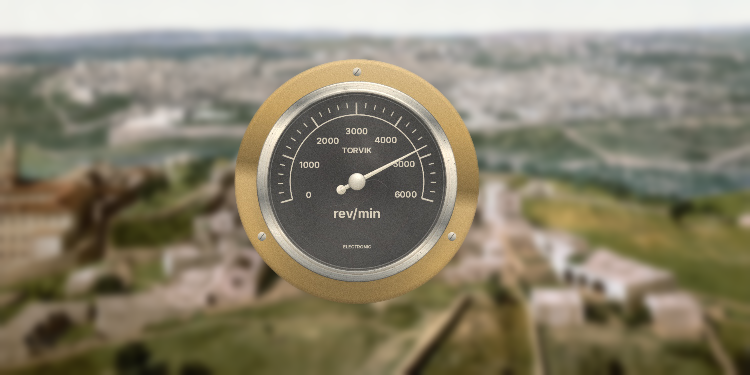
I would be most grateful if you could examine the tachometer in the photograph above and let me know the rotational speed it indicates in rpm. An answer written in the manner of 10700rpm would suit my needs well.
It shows 4800rpm
